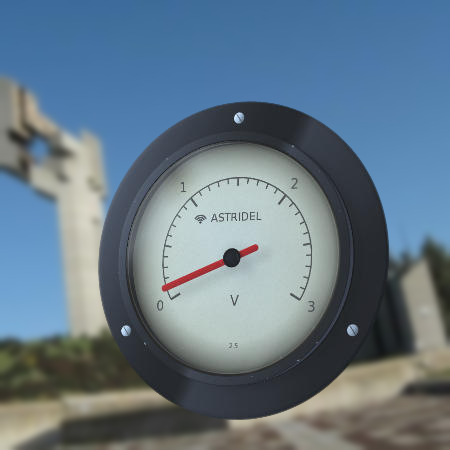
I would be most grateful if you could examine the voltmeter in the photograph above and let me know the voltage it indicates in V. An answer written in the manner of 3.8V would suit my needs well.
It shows 0.1V
